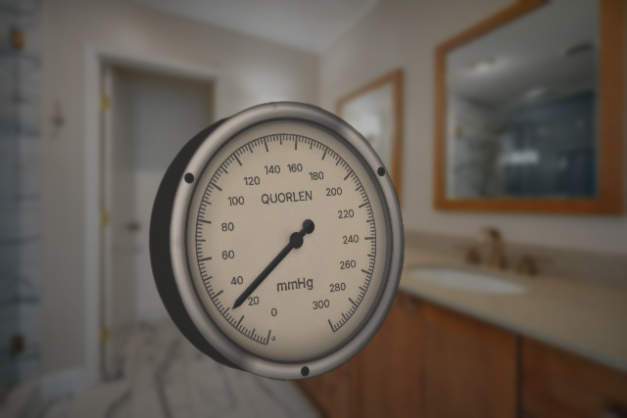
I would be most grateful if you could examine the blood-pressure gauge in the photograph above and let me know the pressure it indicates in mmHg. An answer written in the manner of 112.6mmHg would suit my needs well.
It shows 30mmHg
